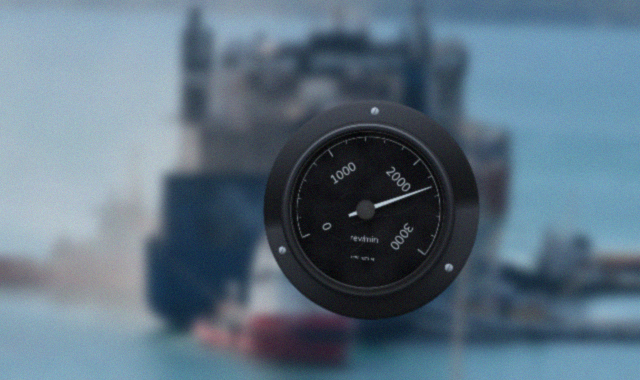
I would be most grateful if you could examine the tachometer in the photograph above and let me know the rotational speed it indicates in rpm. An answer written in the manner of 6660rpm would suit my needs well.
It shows 2300rpm
